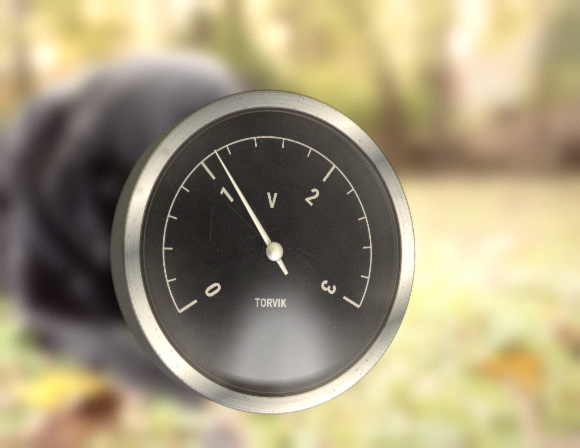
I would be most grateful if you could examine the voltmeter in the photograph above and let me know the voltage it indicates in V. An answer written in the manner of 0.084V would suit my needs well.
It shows 1.1V
